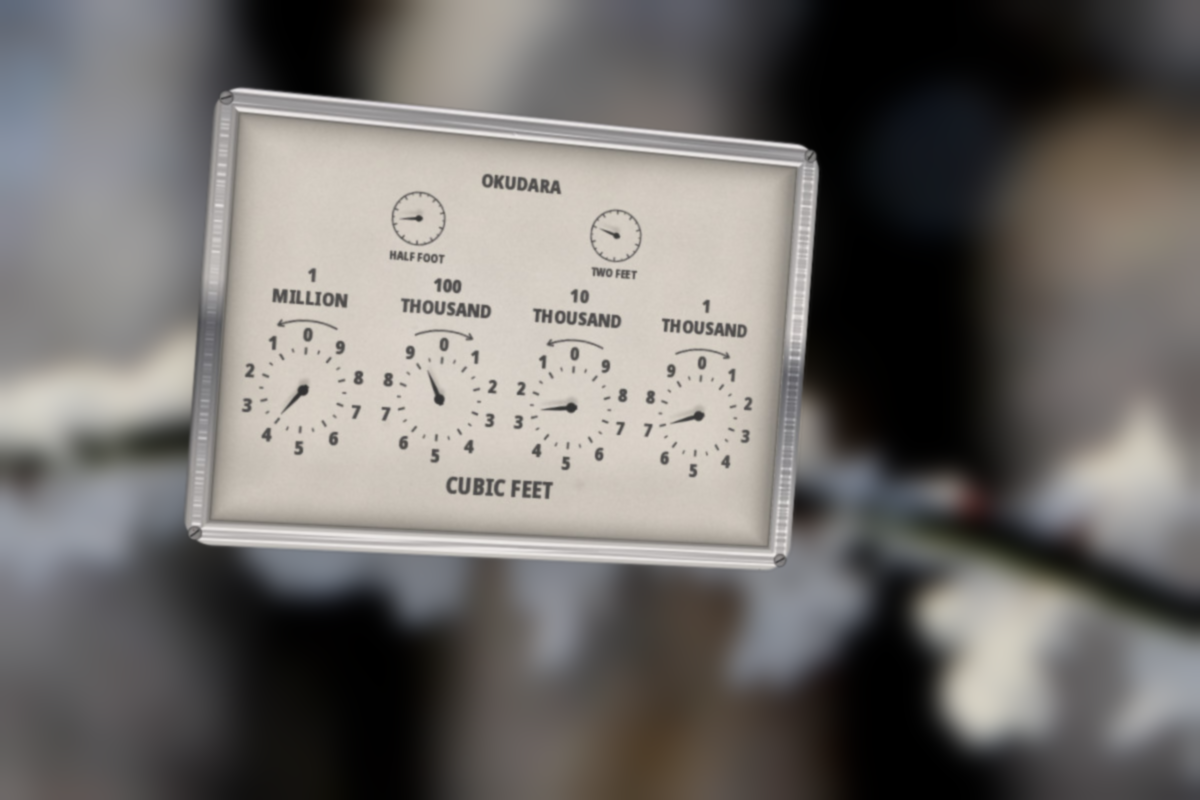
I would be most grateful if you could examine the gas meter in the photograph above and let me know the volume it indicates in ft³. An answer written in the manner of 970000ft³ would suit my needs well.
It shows 392700ft³
